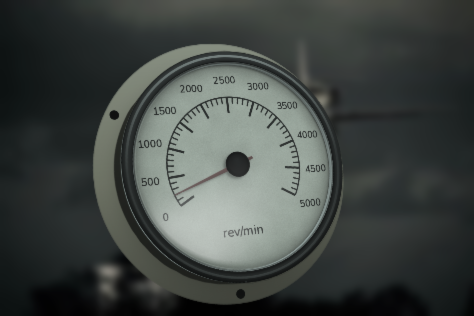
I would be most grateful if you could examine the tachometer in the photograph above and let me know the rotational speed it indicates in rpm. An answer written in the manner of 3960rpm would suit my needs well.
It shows 200rpm
